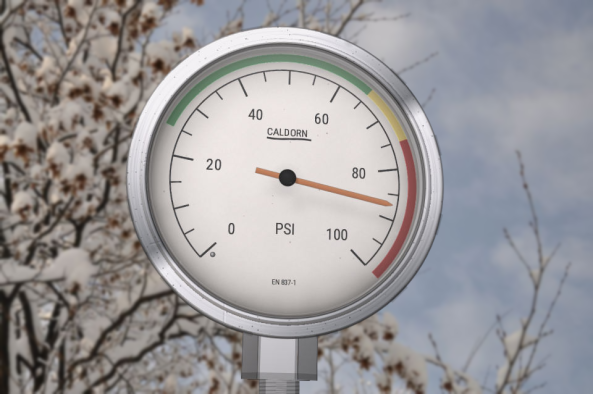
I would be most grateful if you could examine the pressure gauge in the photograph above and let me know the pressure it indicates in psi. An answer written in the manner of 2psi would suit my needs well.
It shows 87.5psi
